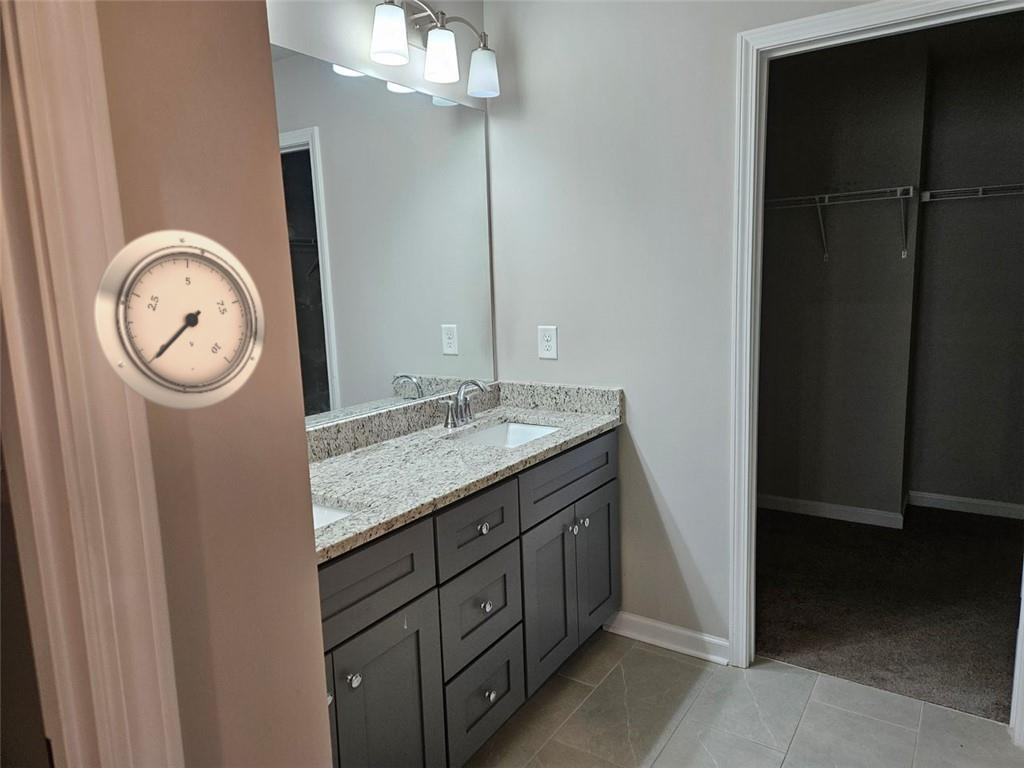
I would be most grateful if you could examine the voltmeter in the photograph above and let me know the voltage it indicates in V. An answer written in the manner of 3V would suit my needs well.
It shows 0V
